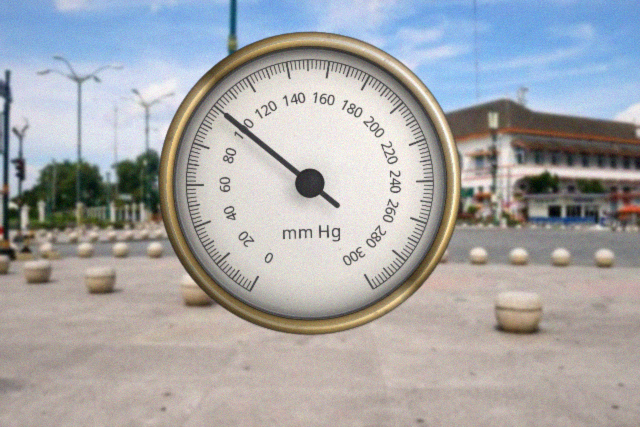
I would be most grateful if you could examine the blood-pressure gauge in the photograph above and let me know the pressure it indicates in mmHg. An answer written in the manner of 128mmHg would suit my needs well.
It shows 100mmHg
